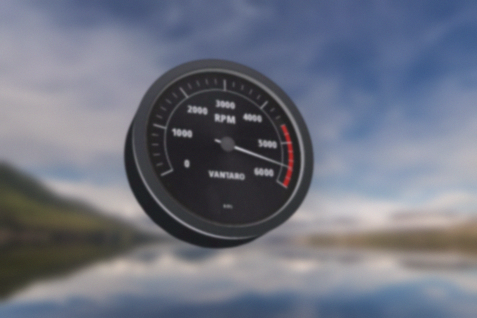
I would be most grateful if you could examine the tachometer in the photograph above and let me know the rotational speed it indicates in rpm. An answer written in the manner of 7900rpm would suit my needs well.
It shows 5600rpm
